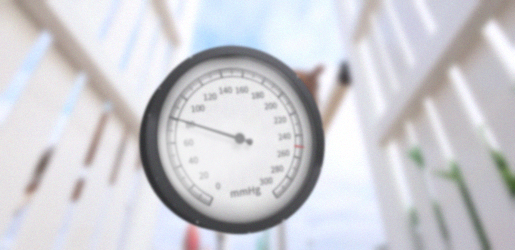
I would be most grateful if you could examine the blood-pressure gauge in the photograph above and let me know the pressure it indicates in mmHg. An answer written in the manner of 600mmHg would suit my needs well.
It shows 80mmHg
